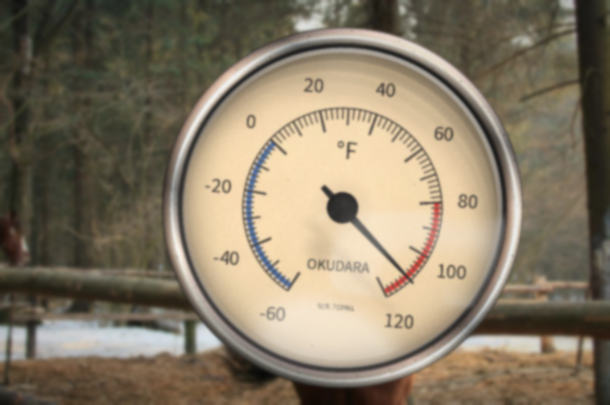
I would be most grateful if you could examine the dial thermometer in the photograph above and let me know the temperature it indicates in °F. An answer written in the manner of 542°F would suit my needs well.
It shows 110°F
